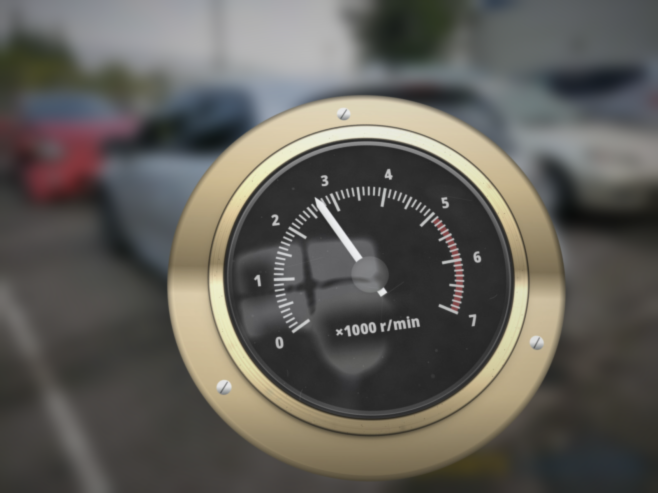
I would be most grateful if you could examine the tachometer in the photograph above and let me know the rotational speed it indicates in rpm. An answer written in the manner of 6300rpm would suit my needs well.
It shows 2700rpm
